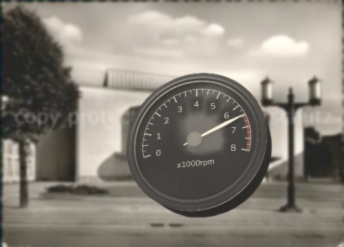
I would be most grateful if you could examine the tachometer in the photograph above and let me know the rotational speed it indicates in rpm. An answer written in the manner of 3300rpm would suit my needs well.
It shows 6500rpm
